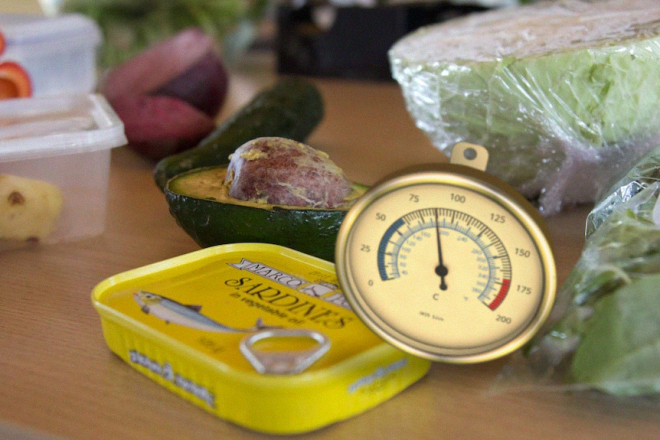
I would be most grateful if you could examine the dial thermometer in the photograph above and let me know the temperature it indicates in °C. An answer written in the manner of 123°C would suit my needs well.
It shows 87.5°C
